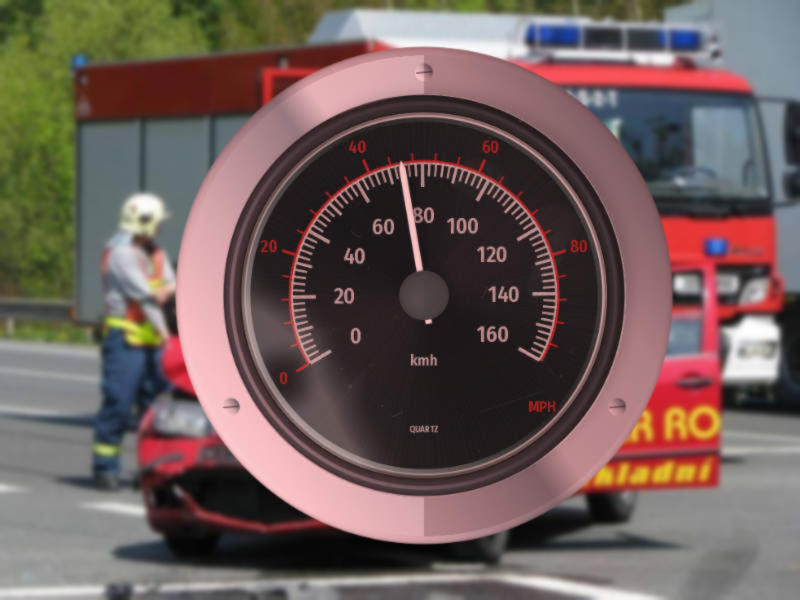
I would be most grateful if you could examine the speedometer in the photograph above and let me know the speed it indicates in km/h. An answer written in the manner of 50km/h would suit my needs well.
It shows 74km/h
